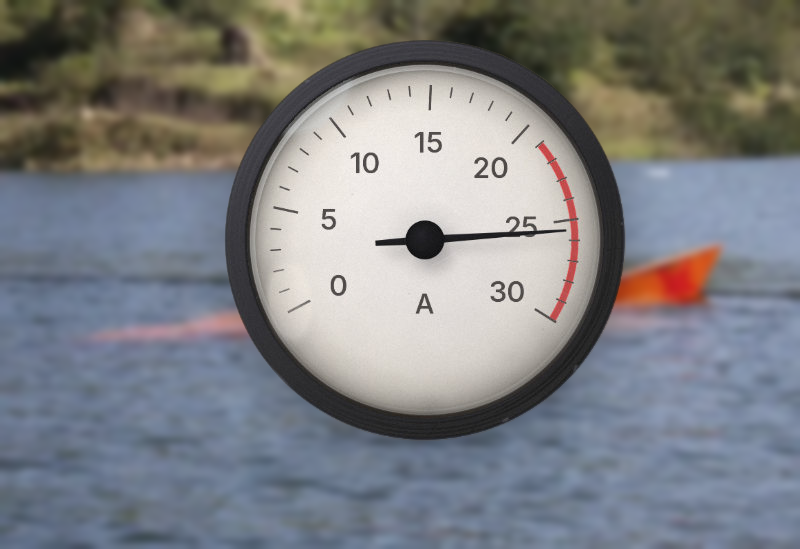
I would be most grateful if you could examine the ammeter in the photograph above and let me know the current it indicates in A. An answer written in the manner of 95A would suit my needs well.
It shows 25.5A
